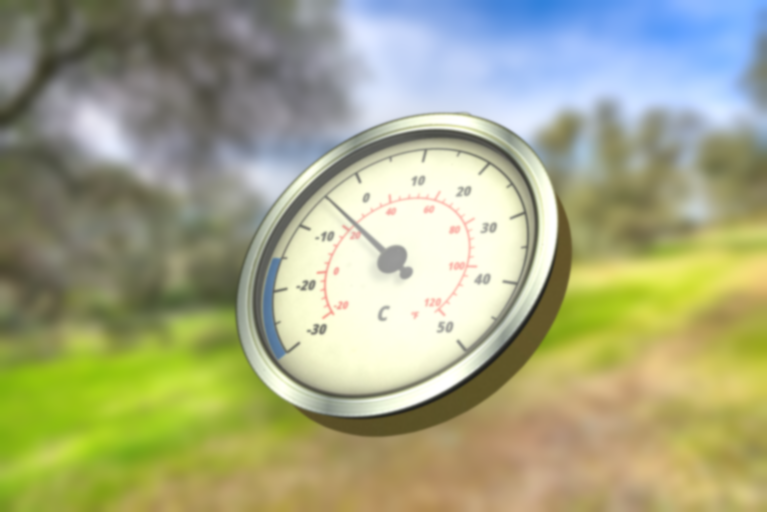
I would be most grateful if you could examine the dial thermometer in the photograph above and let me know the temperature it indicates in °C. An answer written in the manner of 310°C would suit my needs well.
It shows -5°C
